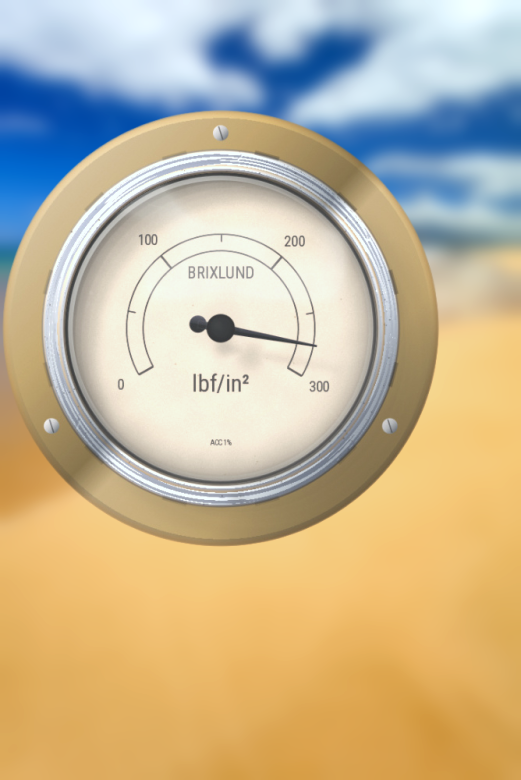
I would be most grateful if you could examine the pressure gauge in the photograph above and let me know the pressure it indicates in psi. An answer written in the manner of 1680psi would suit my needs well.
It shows 275psi
